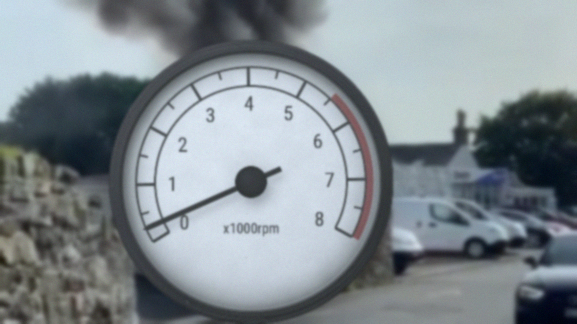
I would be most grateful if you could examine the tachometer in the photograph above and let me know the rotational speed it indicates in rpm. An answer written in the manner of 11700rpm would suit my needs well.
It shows 250rpm
